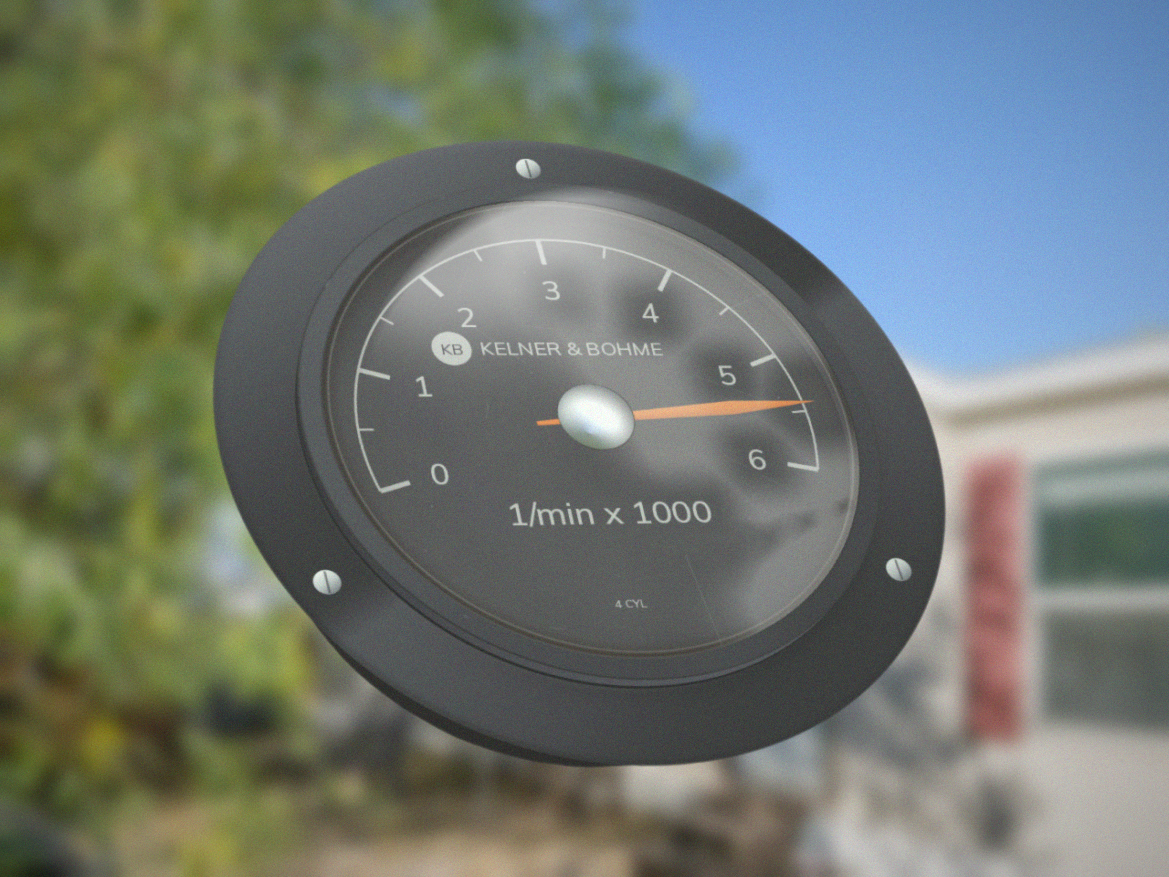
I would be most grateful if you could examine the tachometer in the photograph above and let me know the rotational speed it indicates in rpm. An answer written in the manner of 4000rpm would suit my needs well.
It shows 5500rpm
